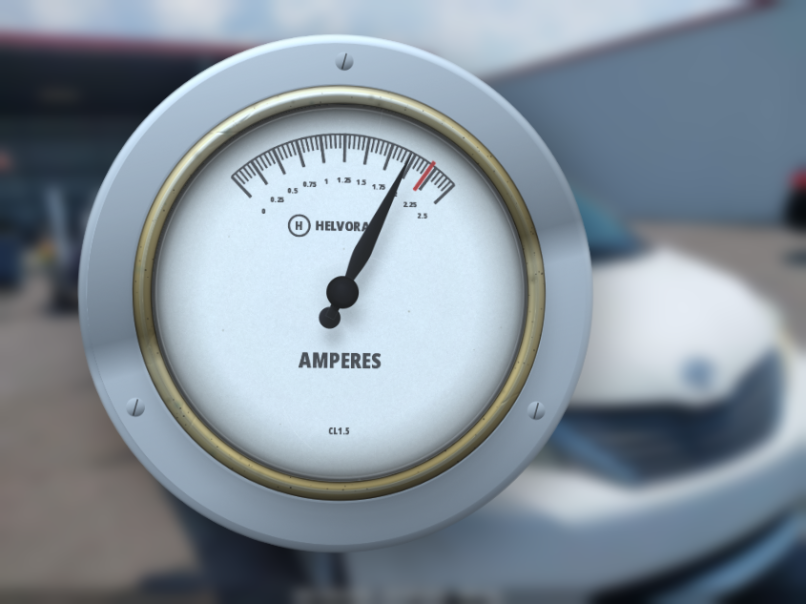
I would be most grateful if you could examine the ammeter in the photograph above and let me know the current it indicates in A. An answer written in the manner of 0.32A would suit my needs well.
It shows 1.95A
